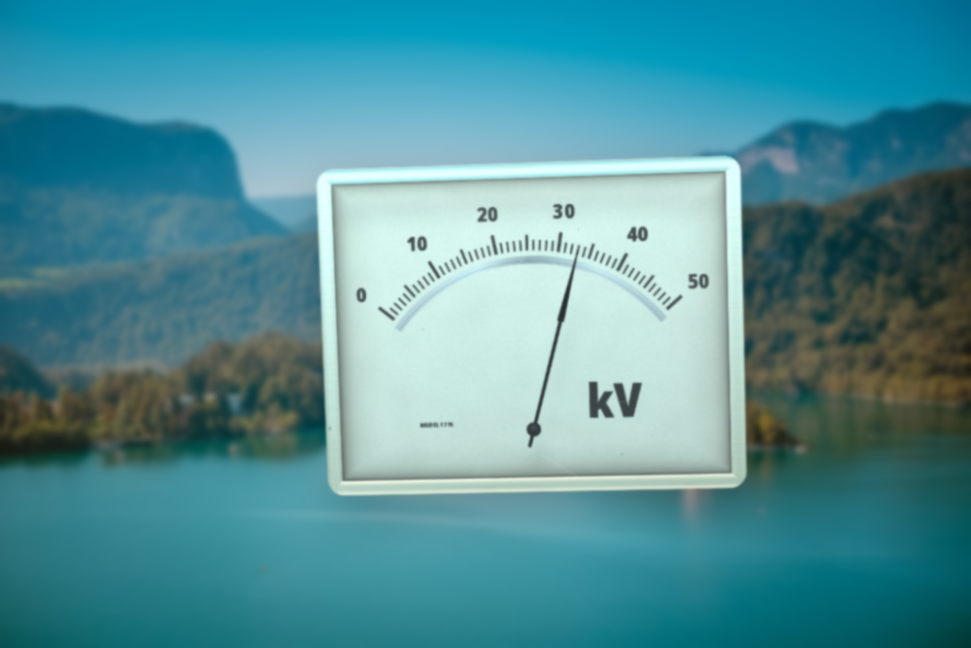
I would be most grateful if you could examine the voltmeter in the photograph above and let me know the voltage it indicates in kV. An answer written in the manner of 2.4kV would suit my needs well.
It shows 33kV
